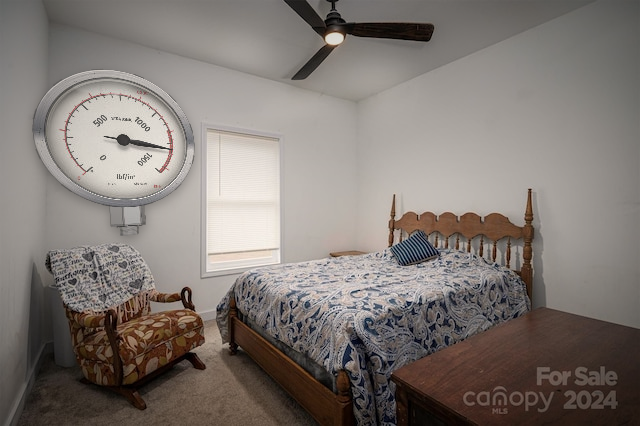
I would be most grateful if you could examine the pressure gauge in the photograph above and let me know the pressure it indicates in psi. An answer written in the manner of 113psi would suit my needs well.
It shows 1300psi
